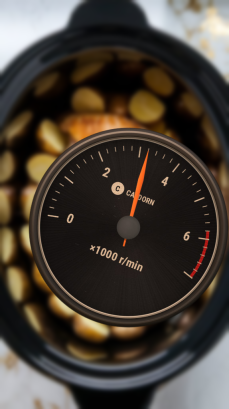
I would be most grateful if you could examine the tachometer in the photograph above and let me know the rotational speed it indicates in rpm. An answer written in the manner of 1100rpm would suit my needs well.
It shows 3200rpm
